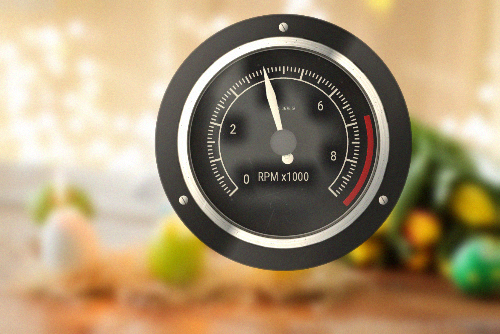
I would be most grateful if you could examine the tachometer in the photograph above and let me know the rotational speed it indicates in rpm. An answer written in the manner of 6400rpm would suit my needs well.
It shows 4000rpm
